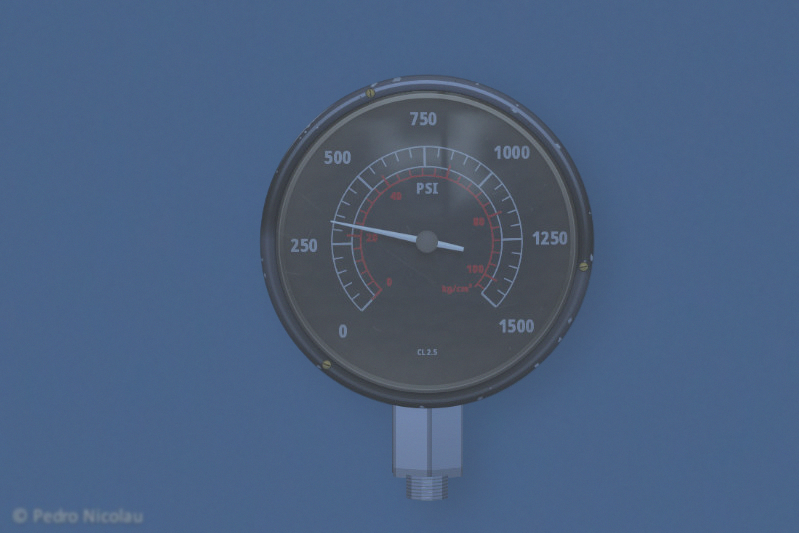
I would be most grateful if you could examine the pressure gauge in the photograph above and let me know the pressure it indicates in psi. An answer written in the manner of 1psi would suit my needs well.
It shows 325psi
